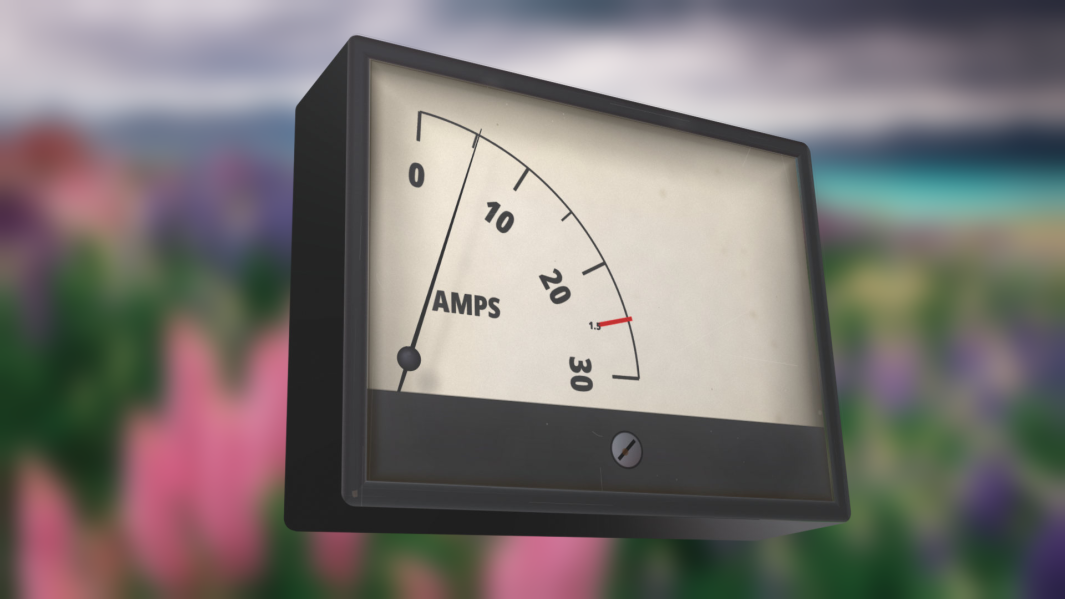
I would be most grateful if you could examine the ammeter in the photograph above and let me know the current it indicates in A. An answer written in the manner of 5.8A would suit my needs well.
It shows 5A
